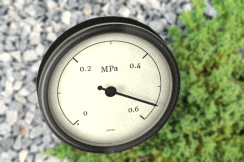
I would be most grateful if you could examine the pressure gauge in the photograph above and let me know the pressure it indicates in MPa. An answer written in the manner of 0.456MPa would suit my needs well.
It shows 0.55MPa
